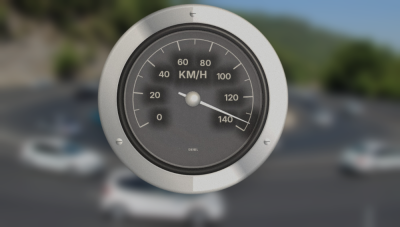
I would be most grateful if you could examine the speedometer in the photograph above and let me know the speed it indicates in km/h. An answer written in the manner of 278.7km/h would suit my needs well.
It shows 135km/h
